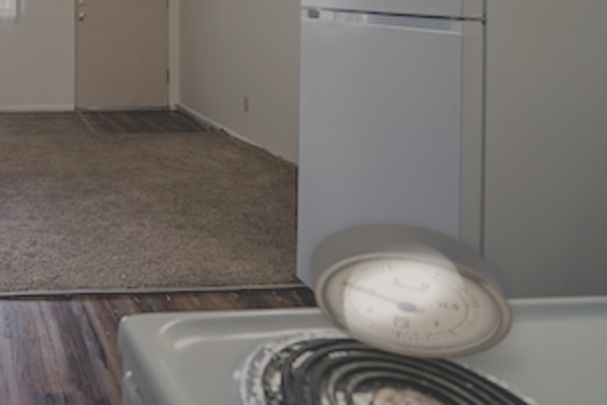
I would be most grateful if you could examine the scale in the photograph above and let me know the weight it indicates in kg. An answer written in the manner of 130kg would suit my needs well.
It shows 2.5kg
